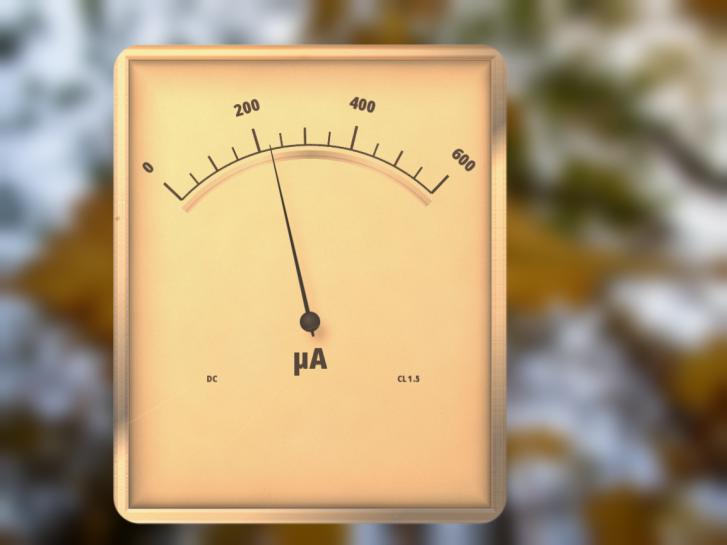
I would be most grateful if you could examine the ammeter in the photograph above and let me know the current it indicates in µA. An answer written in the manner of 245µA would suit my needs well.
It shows 225µA
